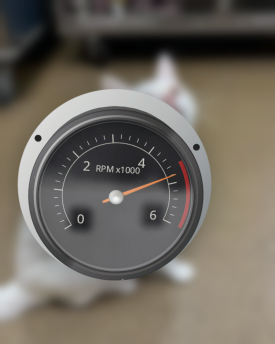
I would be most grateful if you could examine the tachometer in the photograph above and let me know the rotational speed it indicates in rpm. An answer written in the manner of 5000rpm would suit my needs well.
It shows 4800rpm
